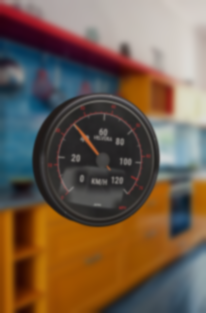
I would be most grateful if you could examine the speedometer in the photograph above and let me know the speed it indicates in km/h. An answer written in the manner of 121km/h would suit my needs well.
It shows 40km/h
